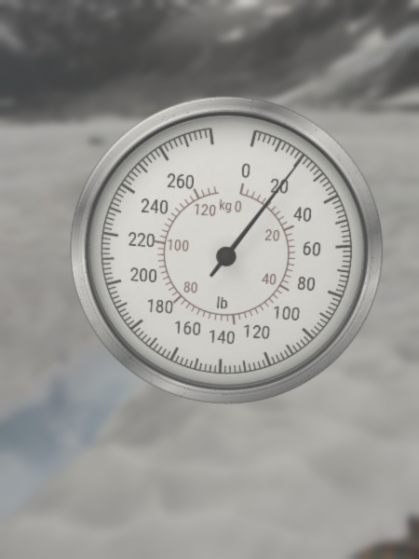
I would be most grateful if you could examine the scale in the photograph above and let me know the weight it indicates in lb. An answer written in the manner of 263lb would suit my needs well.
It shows 20lb
